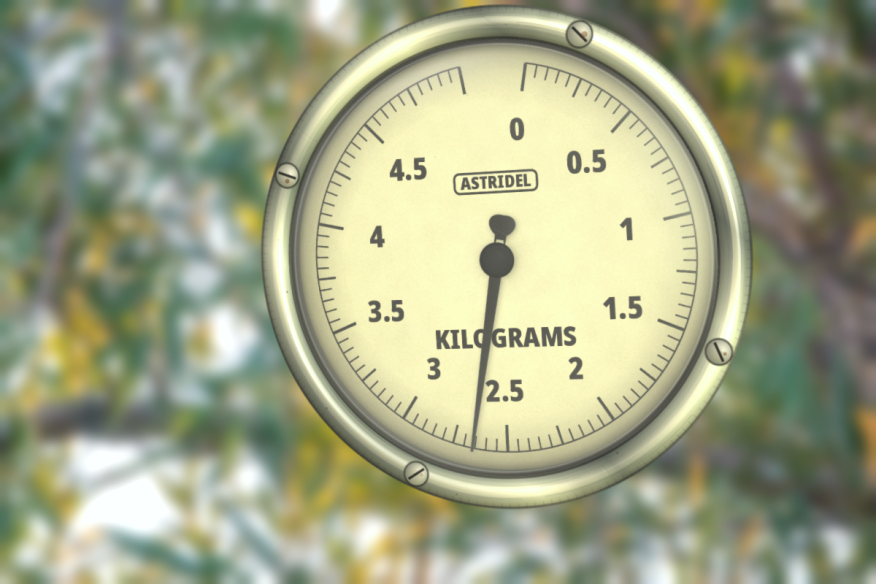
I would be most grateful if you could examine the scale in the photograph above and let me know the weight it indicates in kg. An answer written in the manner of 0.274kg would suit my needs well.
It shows 2.65kg
